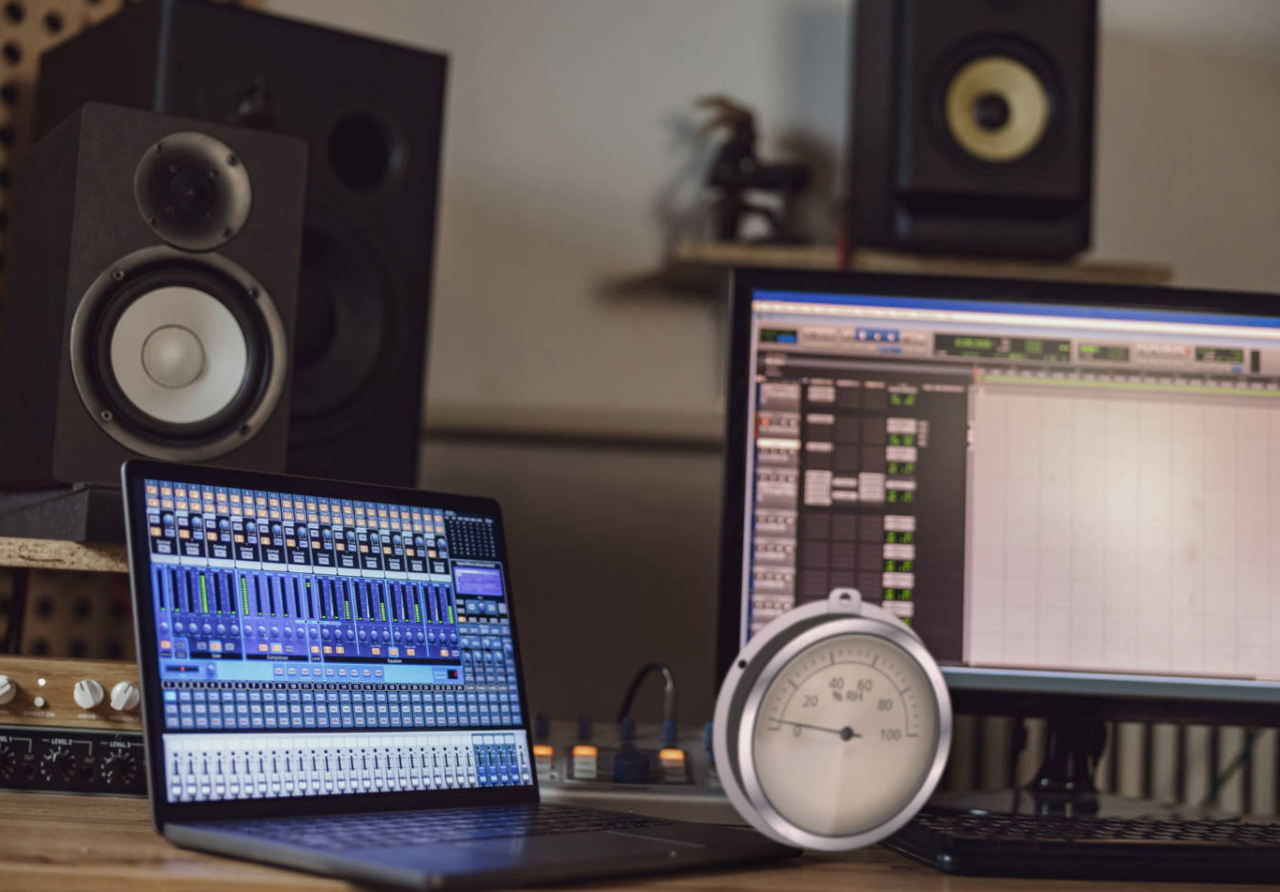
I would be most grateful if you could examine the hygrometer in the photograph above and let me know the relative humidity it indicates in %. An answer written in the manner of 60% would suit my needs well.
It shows 4%
